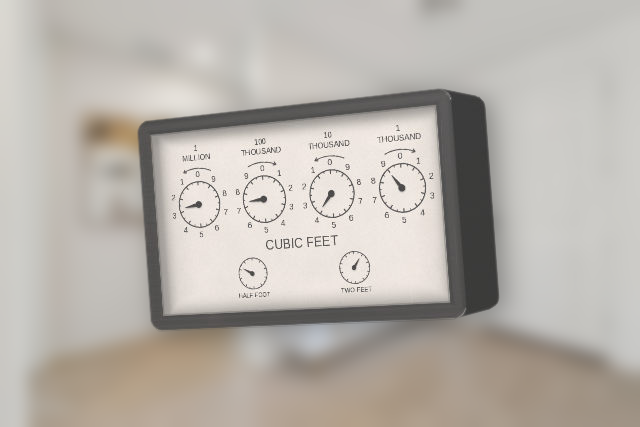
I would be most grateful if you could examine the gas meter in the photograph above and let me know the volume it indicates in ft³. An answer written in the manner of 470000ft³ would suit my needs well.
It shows 273900ft³
